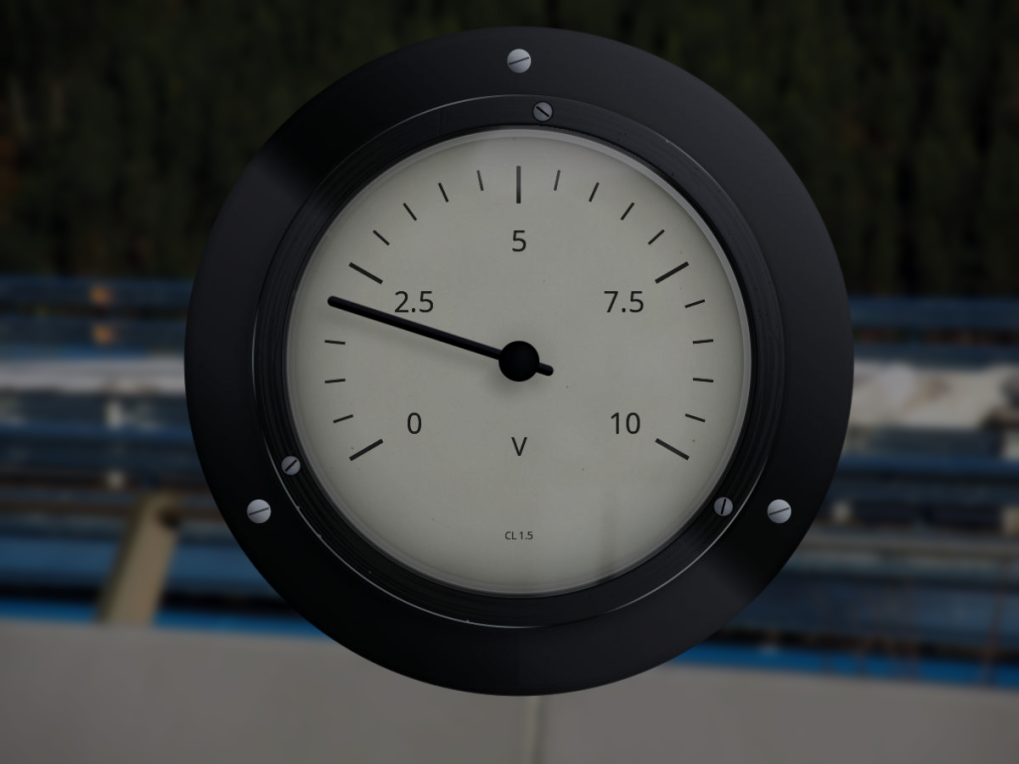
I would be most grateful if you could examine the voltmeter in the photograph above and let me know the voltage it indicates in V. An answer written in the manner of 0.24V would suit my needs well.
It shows 2V
